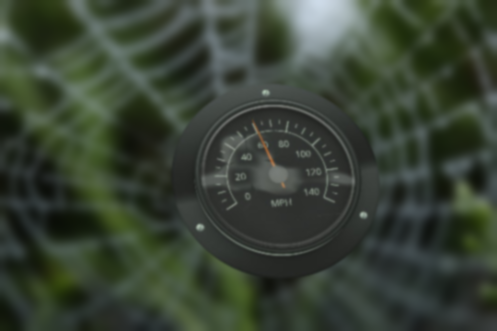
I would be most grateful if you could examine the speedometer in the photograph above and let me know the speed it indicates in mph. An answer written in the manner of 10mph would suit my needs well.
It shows 60mph
